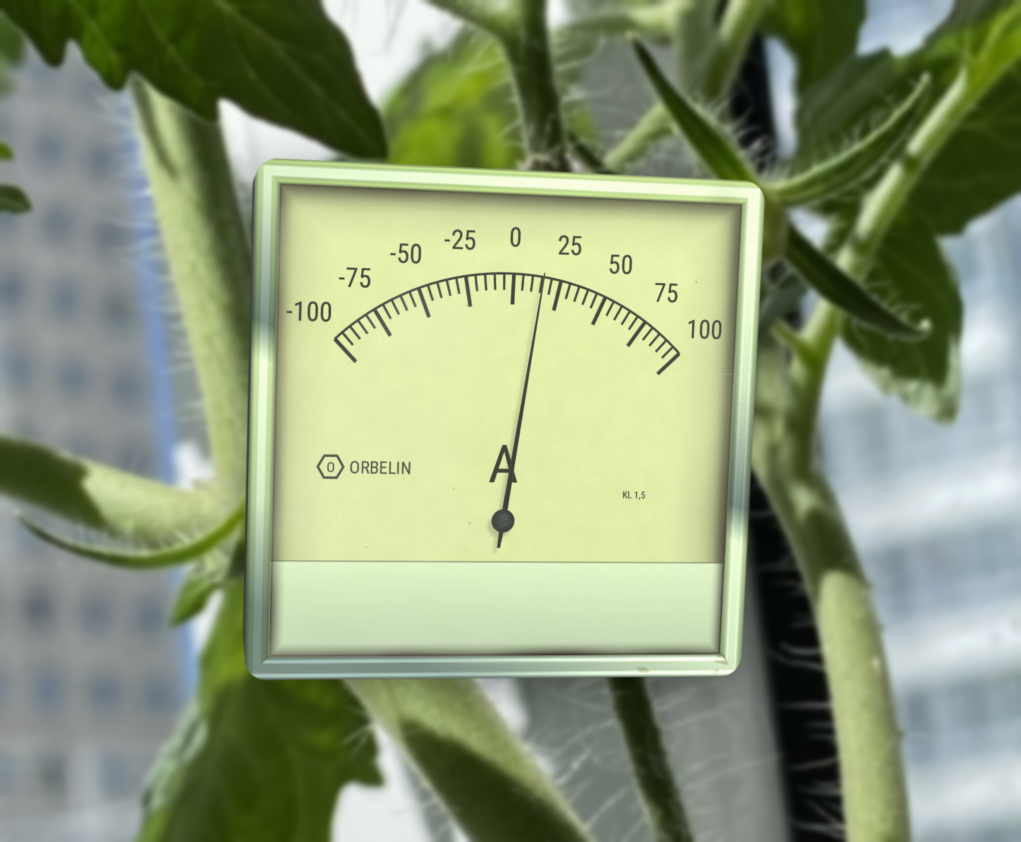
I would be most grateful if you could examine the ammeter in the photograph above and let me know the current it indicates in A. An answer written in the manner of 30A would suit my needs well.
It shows 15A
